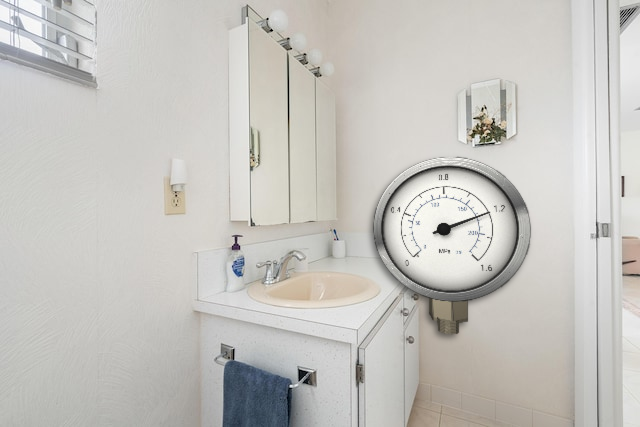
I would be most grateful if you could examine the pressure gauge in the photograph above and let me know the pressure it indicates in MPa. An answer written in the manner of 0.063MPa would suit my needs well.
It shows 1.2MPa
